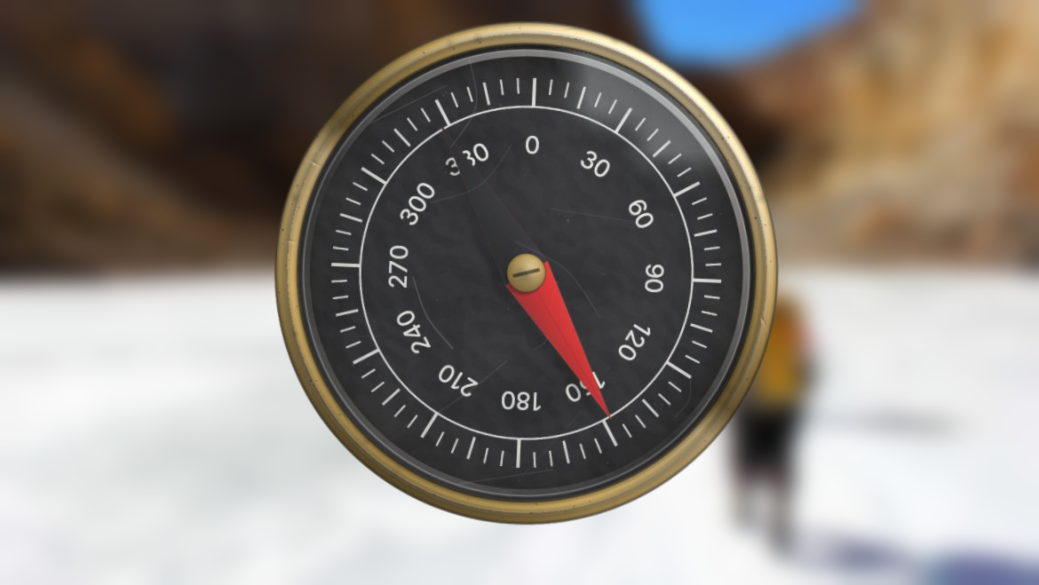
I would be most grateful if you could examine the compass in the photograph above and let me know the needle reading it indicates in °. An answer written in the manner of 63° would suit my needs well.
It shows 147.5°
